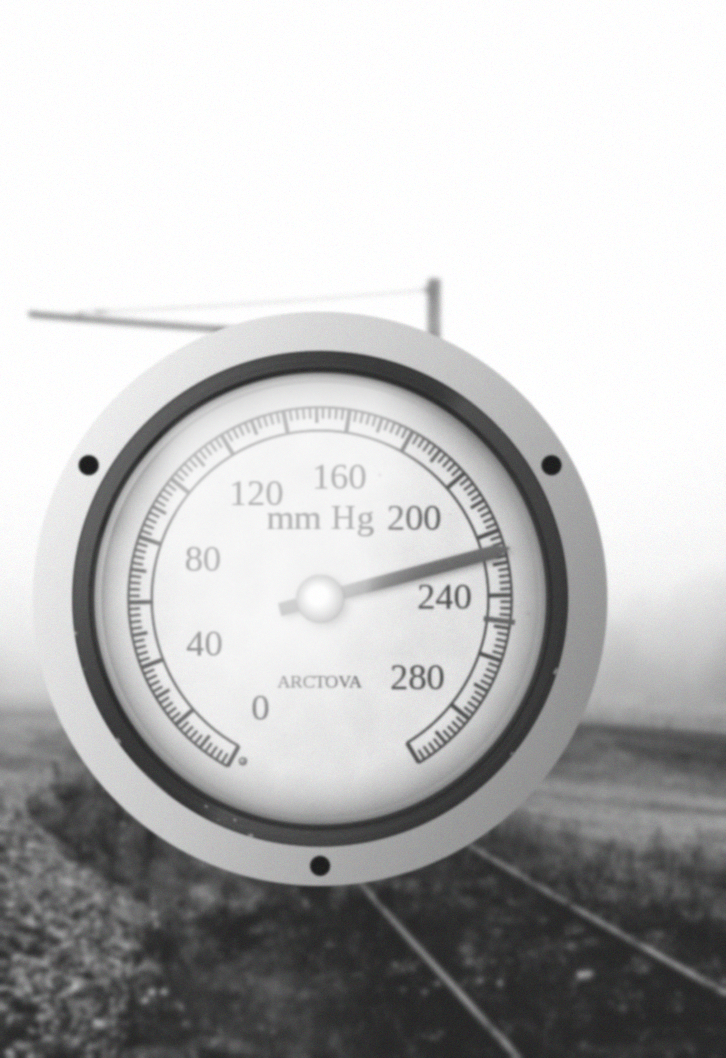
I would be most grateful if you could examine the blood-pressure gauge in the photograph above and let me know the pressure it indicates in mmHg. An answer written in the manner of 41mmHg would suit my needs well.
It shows 226mmHg
